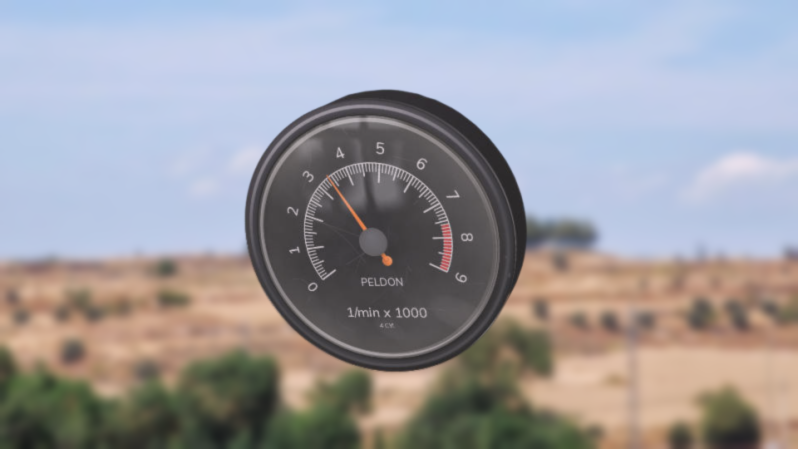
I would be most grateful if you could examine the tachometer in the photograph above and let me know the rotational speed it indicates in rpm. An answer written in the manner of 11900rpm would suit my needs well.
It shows 3500rpm
